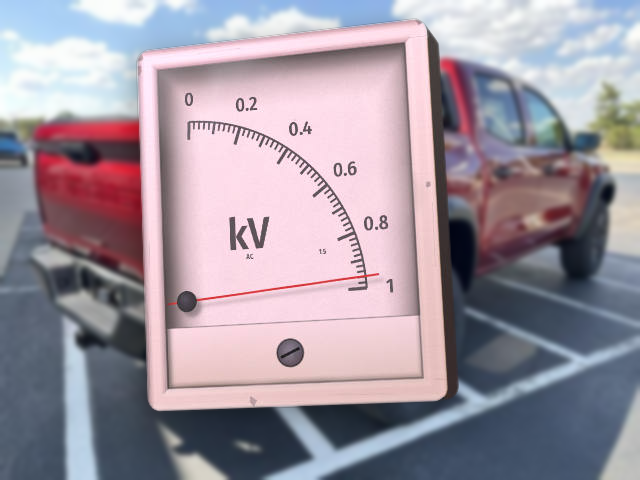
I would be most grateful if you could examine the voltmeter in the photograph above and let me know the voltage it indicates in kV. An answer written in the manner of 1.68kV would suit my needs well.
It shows 0.96kV
